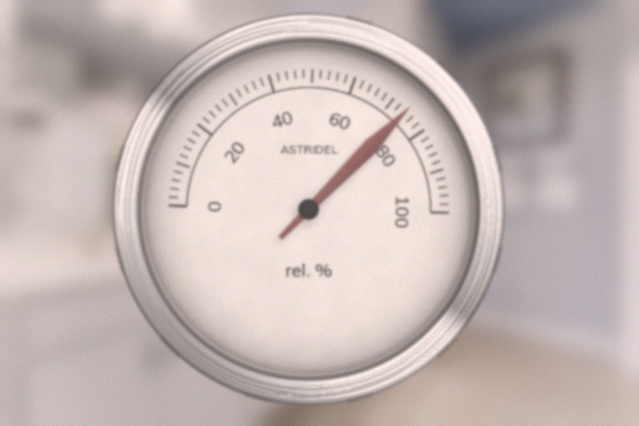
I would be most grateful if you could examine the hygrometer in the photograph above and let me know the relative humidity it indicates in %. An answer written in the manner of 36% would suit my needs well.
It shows 74%
